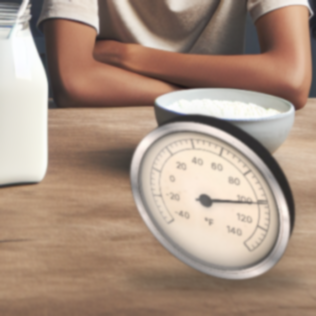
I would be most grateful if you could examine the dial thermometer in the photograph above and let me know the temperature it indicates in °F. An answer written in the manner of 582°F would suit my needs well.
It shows 100°F
